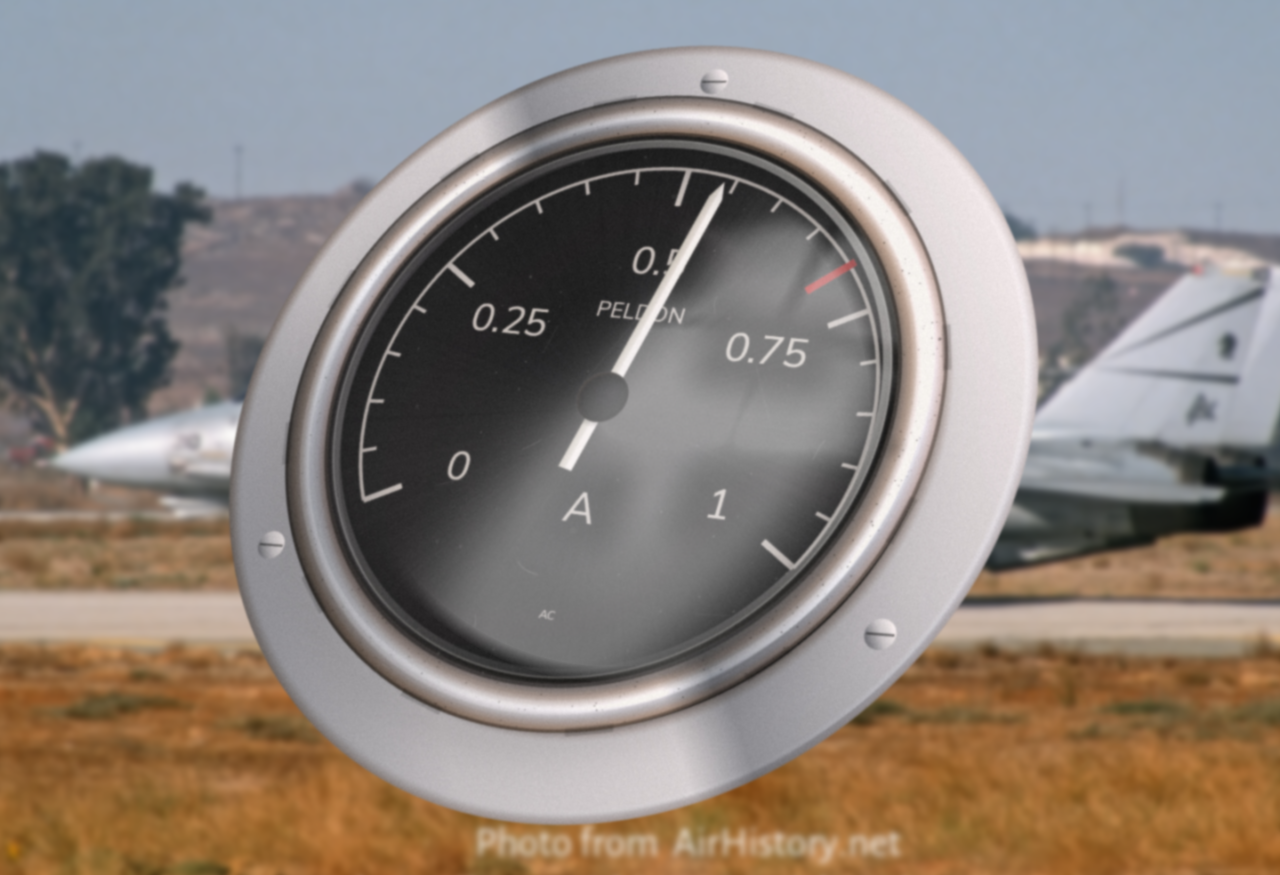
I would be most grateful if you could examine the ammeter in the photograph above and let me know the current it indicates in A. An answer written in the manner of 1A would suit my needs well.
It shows 0.55A
